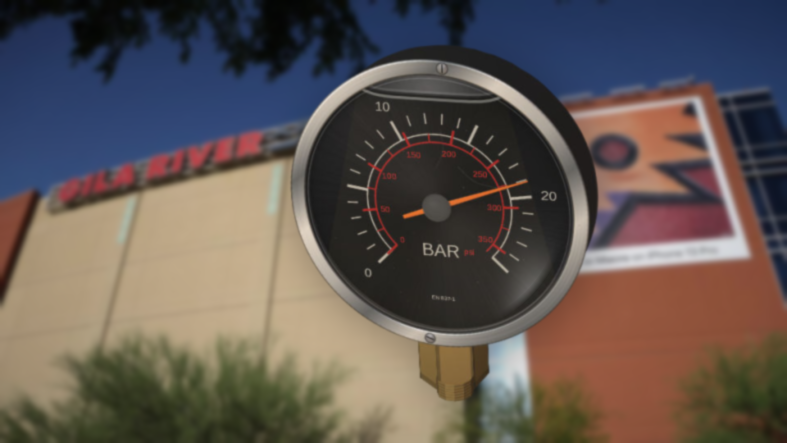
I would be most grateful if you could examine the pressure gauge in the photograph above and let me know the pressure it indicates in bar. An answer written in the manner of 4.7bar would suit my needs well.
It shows 19bar
